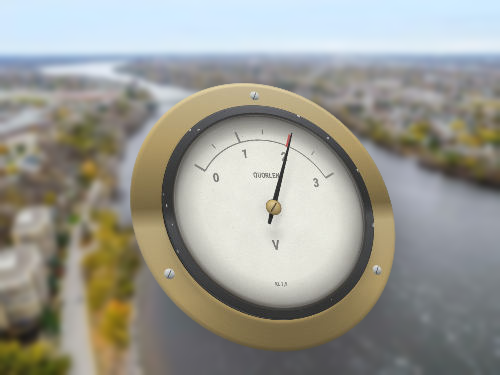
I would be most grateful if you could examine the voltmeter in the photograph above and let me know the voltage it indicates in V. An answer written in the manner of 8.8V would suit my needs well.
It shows 2V
